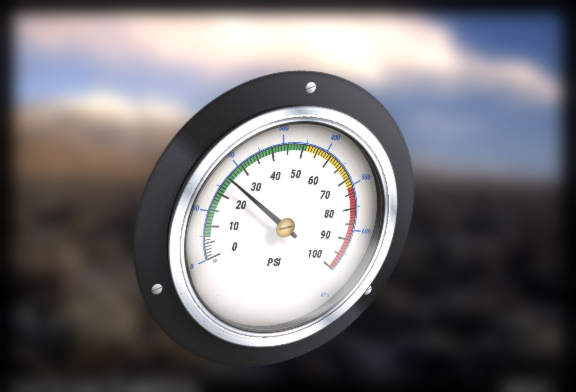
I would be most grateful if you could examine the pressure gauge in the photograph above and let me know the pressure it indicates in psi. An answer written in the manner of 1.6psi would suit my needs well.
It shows 25psi
